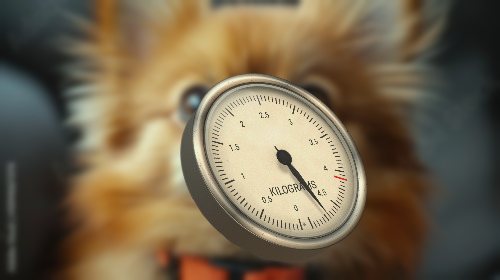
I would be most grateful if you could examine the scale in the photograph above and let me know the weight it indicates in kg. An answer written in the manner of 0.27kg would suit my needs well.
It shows 4.75kg
